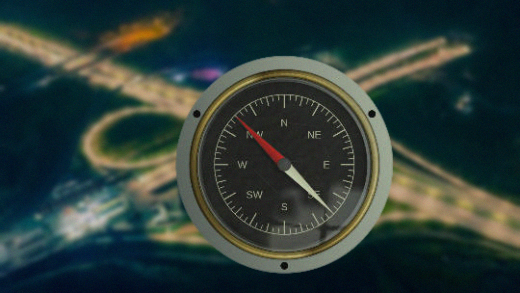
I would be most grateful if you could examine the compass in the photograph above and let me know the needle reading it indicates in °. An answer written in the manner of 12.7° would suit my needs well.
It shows 315°
